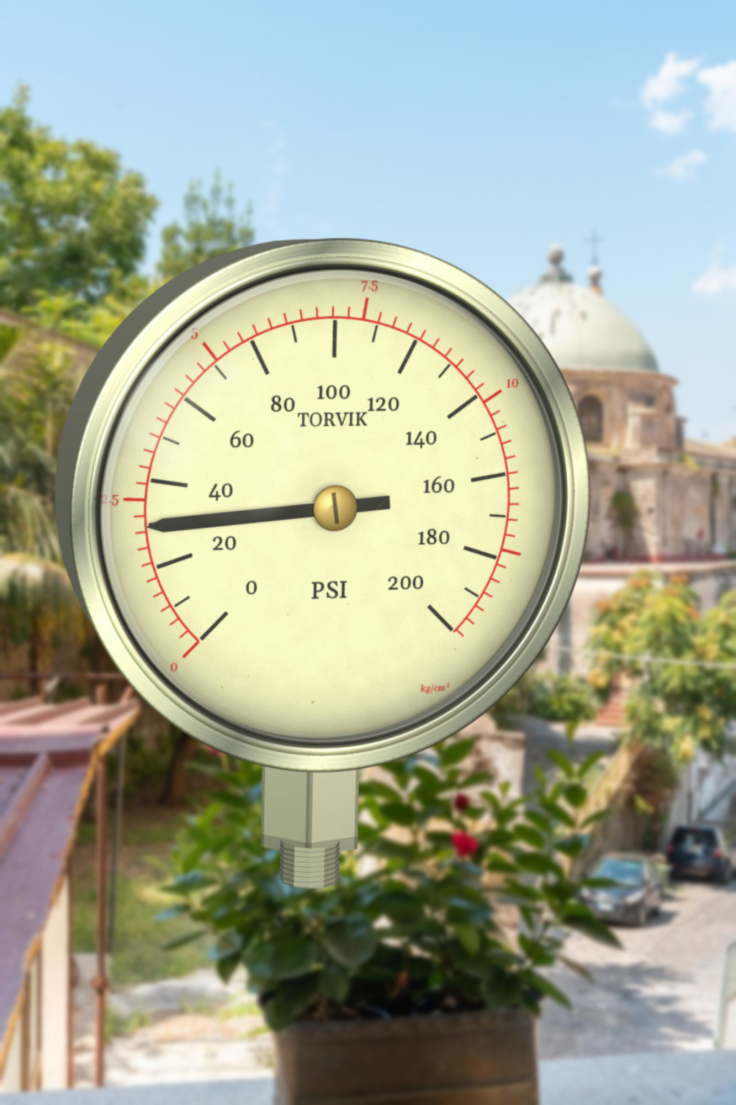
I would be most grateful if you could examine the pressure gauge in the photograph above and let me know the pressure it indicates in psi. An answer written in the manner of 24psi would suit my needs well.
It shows 30psi
